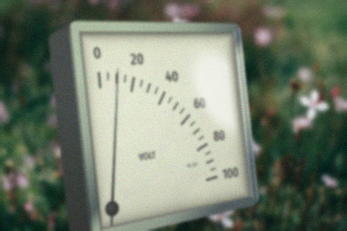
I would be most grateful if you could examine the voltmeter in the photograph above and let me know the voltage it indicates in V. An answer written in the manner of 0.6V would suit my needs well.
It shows 10V
